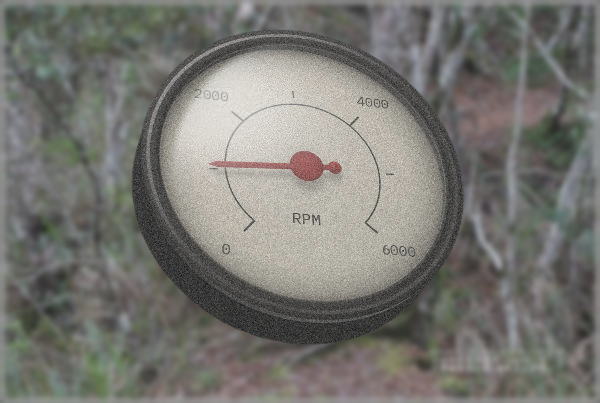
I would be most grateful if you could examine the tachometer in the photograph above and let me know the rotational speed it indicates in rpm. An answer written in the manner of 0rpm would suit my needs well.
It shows 1000rpm
